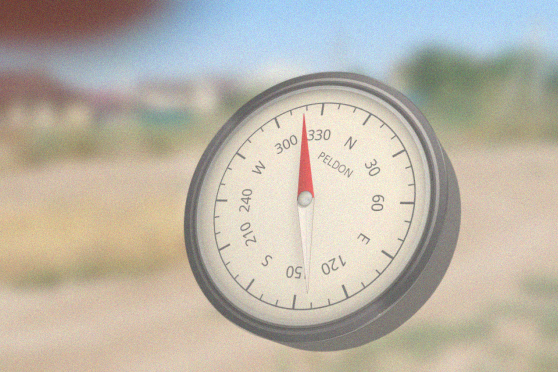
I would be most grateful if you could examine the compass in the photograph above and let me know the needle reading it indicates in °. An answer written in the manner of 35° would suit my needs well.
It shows 320°
